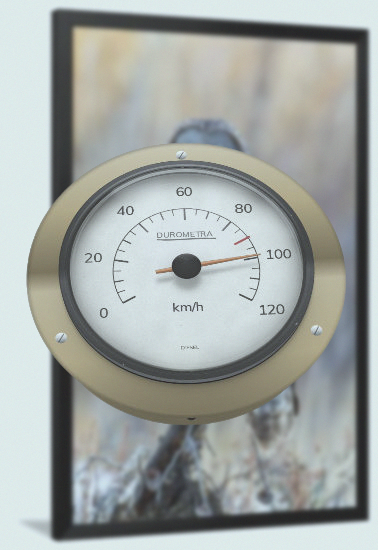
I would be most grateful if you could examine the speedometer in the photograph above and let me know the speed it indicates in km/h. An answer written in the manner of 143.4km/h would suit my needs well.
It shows 100km/h
